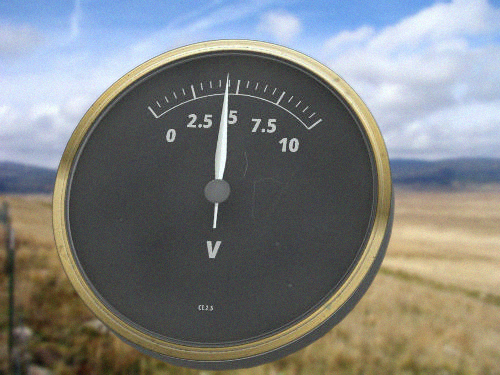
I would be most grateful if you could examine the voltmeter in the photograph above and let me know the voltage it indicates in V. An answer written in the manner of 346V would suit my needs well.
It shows 4.5V
